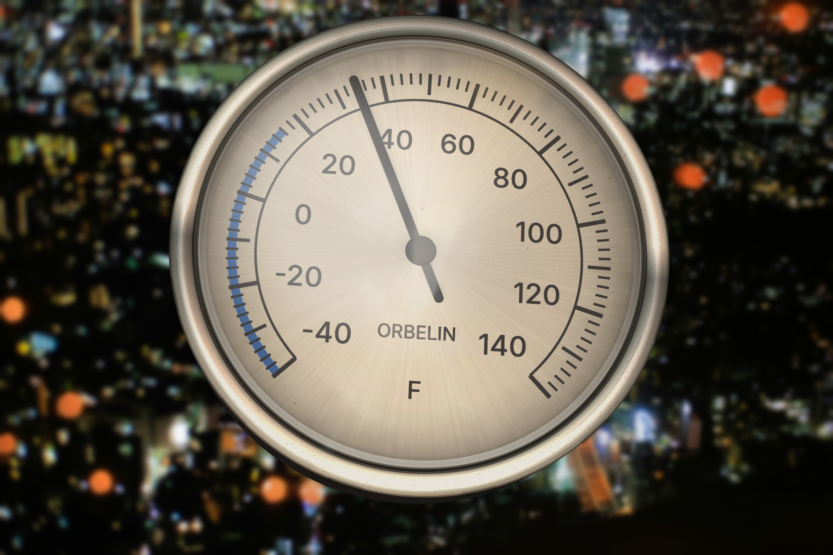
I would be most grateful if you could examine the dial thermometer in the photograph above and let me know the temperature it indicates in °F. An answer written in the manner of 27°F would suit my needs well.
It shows 34°F
